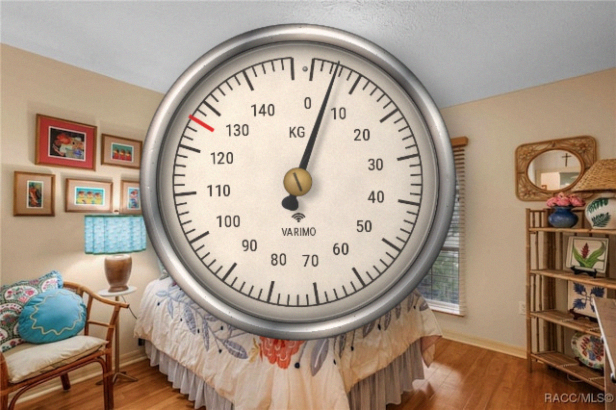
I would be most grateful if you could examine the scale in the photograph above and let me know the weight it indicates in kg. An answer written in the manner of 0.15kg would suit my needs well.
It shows 5kg
